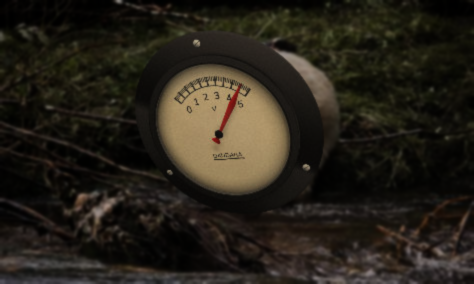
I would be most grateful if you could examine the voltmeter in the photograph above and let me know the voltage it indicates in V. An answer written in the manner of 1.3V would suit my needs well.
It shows 4.5V
